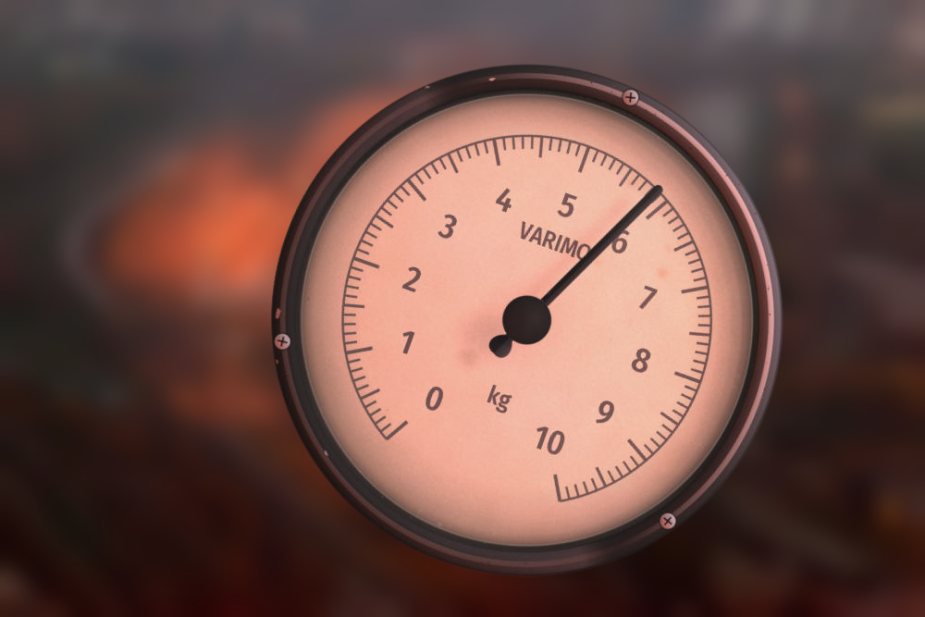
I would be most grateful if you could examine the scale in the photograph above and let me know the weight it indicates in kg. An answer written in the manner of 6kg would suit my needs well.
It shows 5.85kg
